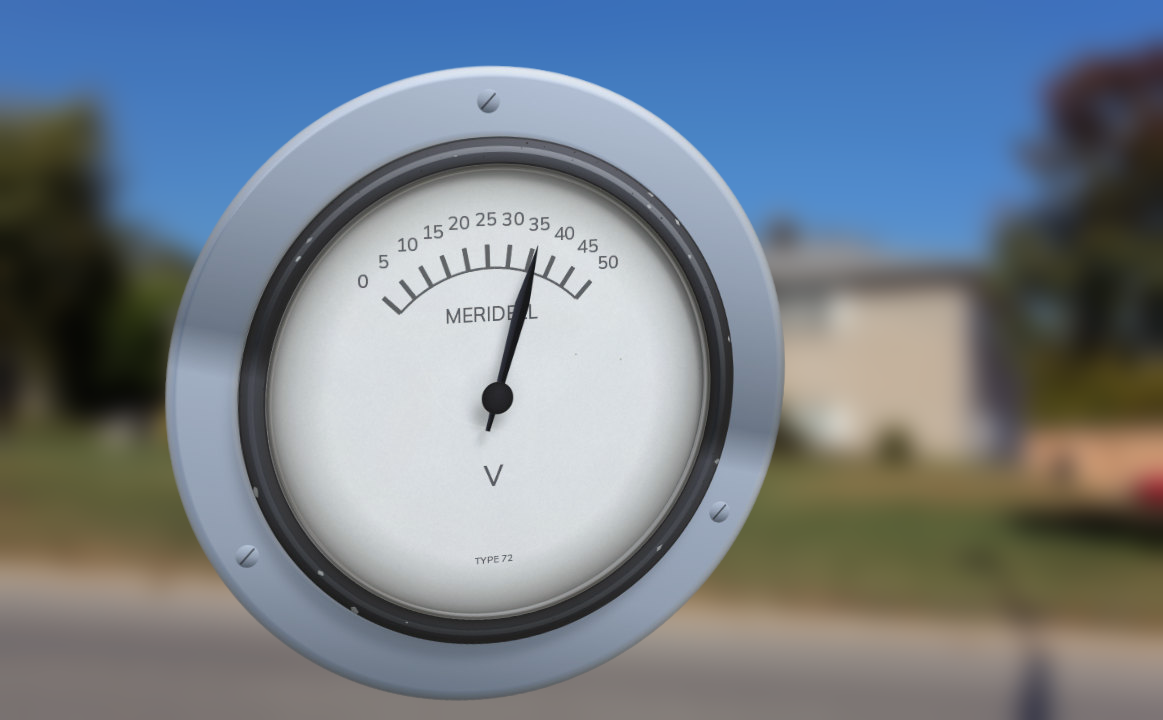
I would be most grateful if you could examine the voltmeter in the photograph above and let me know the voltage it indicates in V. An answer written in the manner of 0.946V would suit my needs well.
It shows 35V
